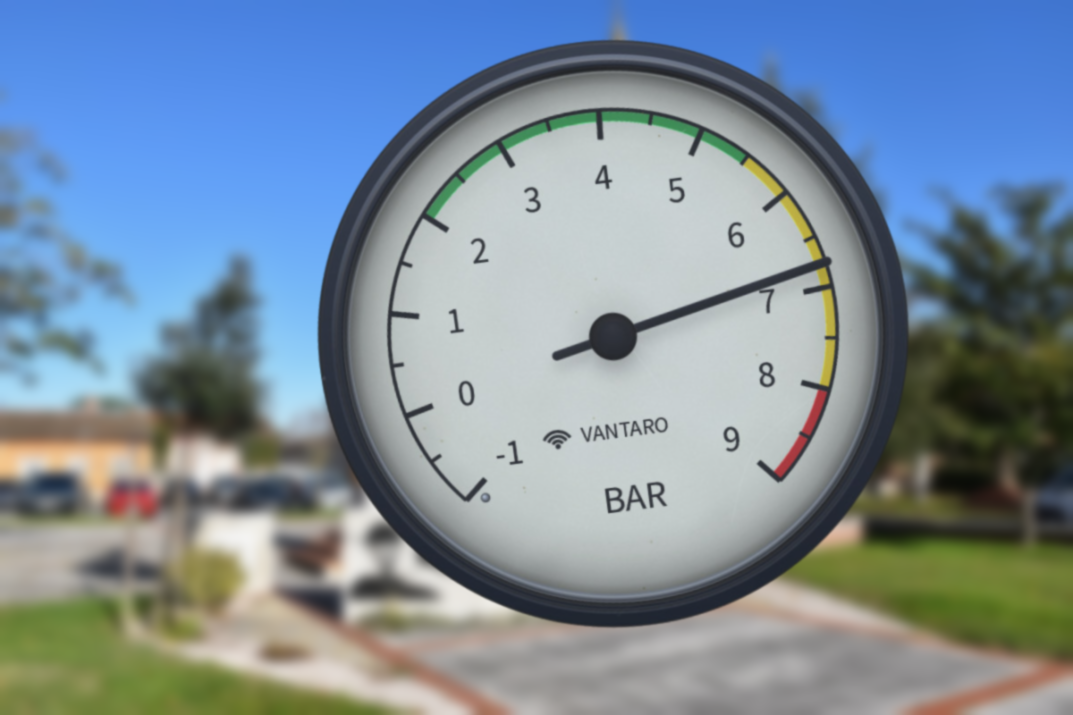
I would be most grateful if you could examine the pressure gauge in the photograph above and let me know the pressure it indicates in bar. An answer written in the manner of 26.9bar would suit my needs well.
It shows 6.75bar
